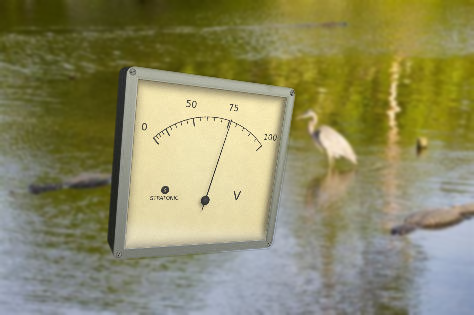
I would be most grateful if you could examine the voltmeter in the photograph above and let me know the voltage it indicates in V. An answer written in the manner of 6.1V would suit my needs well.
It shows 75V
